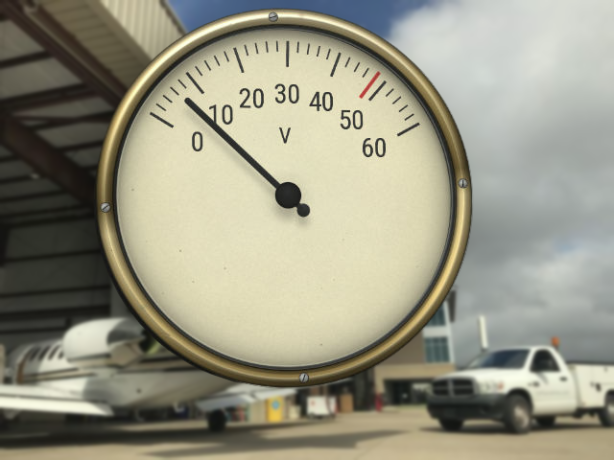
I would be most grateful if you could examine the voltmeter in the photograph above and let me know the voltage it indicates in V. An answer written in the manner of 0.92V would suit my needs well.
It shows 6V
